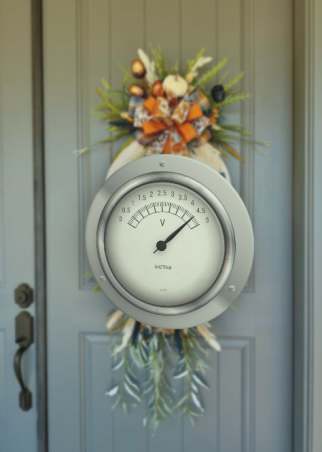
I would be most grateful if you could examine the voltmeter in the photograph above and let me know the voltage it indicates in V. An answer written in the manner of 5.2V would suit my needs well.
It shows 4.5V
